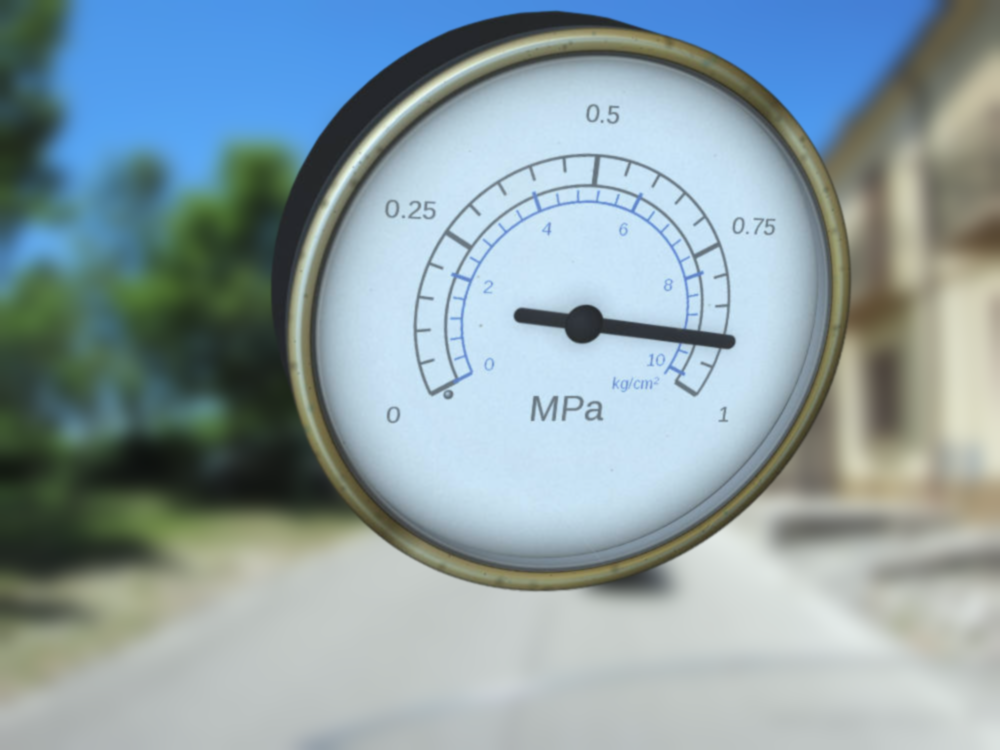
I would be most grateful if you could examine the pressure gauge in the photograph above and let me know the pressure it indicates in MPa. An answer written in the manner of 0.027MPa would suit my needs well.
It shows 0.9MPa
